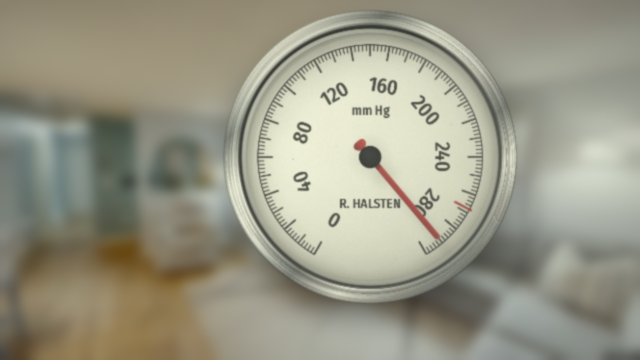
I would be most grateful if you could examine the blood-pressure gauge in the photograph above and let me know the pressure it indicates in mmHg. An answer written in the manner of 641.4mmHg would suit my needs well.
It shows 290mmHg
